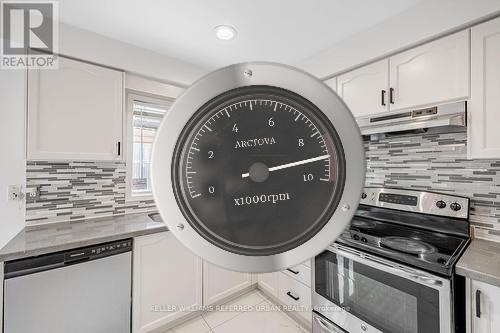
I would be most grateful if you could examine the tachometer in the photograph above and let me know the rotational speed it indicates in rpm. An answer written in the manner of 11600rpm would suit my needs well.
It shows 9000rpm
